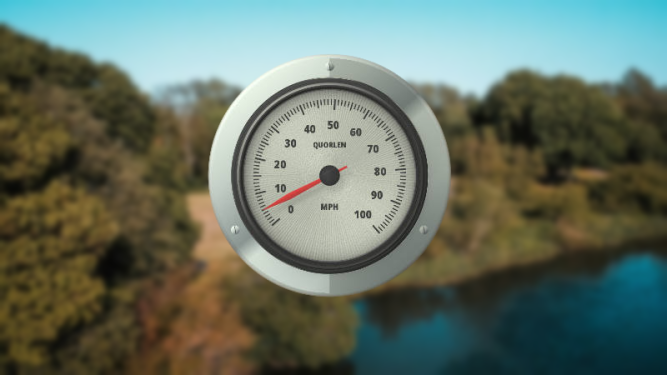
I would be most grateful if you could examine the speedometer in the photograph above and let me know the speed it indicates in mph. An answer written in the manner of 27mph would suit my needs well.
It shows 5mph
